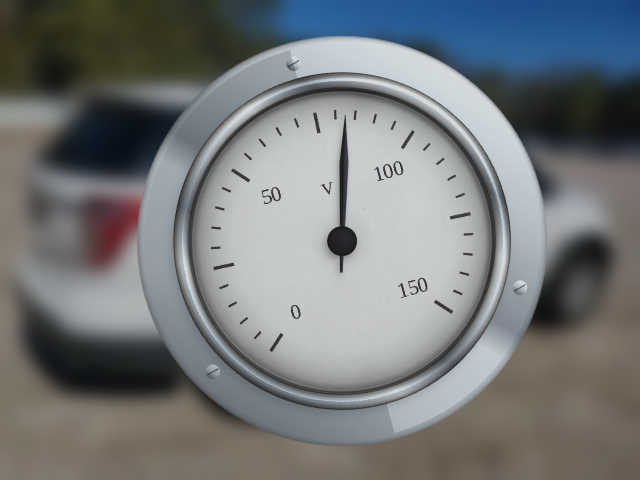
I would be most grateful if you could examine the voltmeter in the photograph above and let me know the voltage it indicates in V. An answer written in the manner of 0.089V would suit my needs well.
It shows 82.5V
